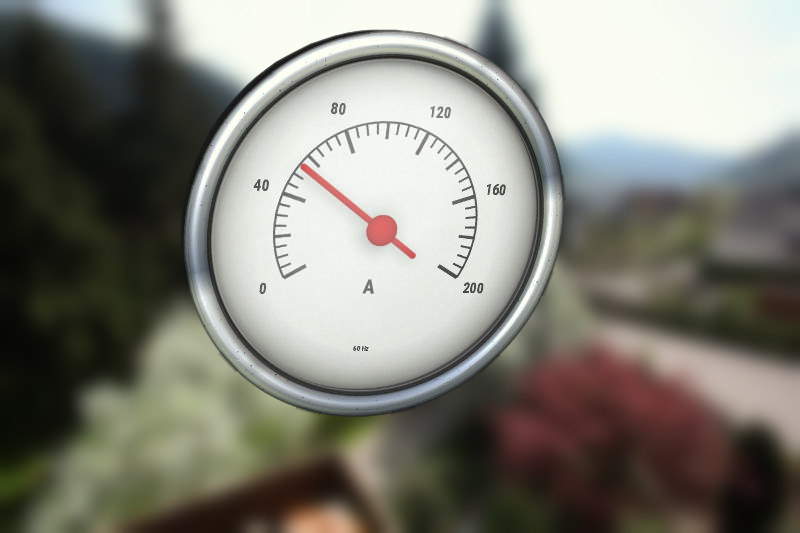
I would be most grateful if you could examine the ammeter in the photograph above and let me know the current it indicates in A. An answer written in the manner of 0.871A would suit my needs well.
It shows 55A
